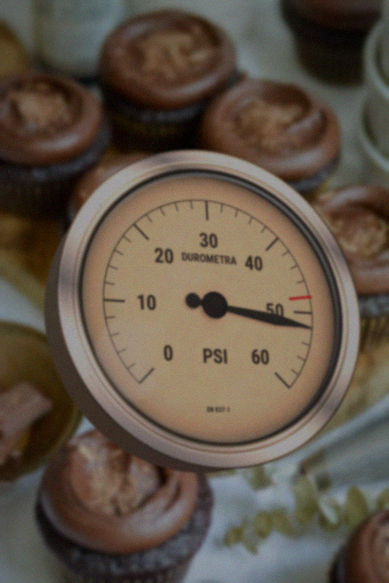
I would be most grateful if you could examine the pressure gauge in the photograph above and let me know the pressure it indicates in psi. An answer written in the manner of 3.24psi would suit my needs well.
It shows 52psi
